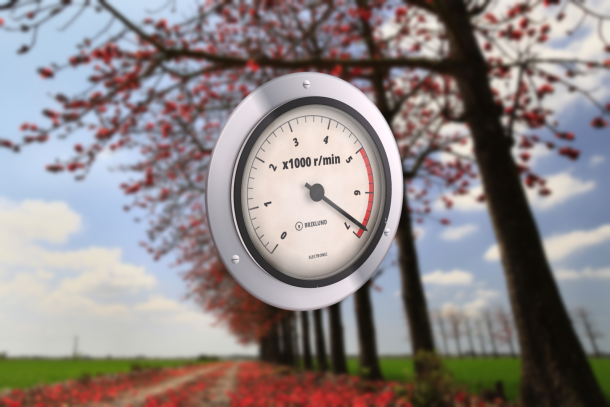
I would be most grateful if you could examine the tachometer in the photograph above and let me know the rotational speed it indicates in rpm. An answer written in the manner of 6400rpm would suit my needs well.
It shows 6800rpm
